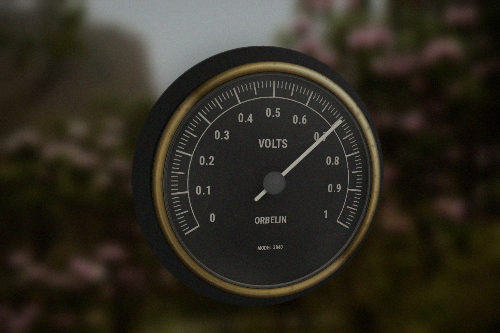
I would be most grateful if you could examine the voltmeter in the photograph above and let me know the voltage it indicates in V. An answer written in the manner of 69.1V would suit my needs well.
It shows 0.7V
